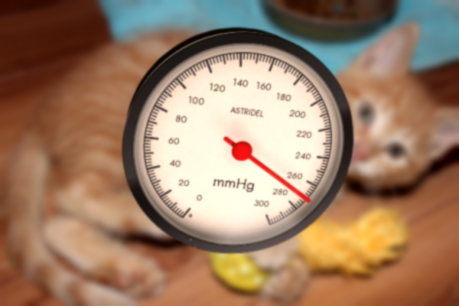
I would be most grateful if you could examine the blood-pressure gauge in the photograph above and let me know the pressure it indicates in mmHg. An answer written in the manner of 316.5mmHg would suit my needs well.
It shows 270mmHg
